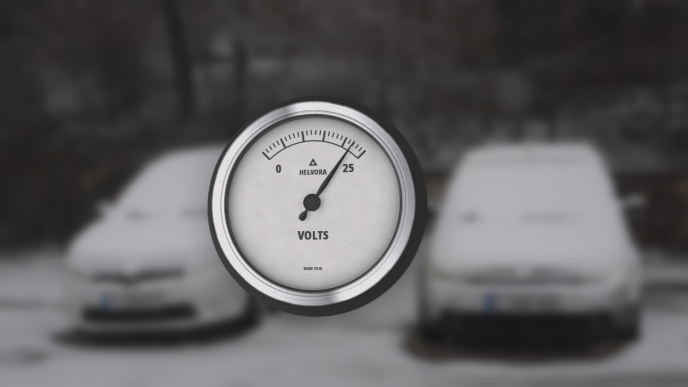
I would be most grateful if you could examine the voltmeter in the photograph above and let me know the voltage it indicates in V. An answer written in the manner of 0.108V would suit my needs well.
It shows 22V
